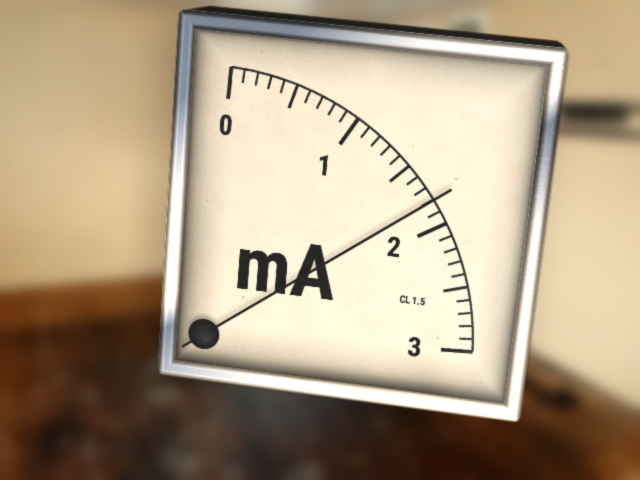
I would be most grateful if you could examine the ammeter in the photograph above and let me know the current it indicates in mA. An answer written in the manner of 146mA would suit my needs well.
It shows 1.8mA
